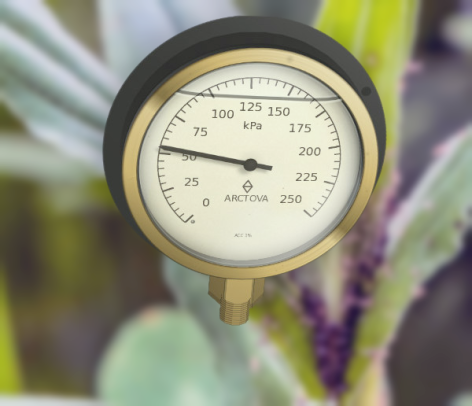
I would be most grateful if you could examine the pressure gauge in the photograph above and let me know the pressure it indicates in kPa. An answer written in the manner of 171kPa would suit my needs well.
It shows 55kPa
